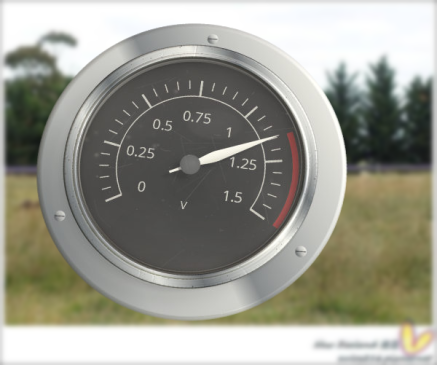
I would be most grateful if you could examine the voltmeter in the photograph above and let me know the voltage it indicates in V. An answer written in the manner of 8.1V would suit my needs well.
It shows 1.15V
